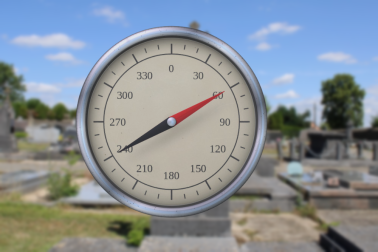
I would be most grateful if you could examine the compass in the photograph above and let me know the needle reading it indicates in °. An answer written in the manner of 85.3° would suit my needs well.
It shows 60°
